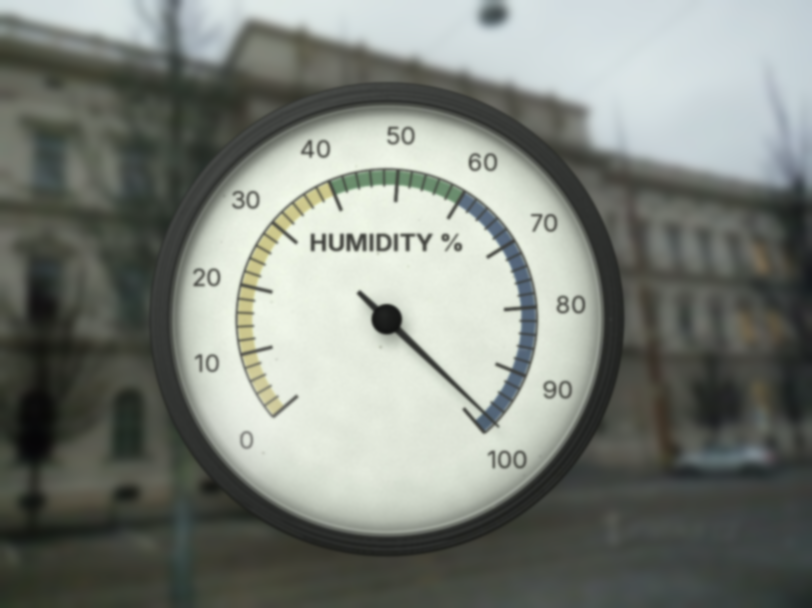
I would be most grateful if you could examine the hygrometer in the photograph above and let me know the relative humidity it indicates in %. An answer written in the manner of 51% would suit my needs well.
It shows 98%
